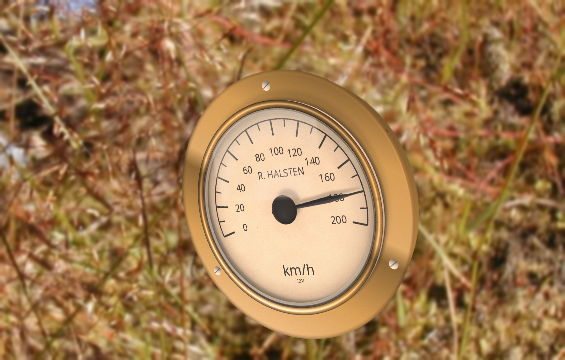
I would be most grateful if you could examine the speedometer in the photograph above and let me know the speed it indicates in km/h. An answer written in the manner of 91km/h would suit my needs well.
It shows 180km/h
